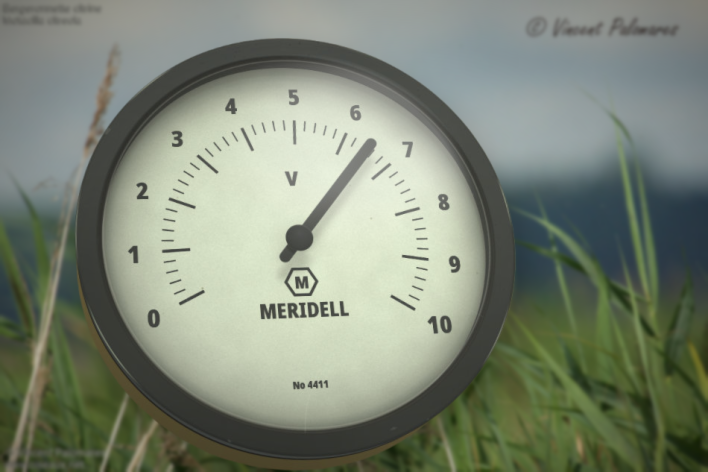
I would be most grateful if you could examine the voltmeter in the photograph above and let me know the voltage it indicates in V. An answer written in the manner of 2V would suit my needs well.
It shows 6.5V
